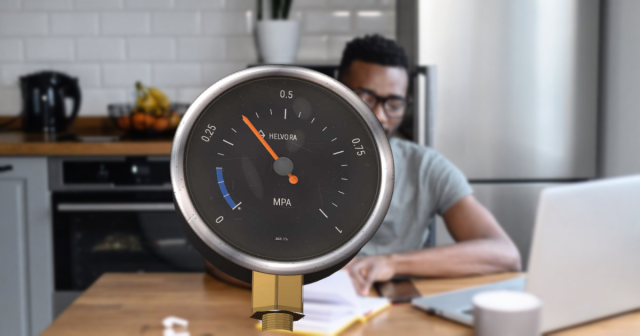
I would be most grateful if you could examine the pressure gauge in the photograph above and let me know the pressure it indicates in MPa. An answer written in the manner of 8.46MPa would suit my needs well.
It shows 0.35MPa
